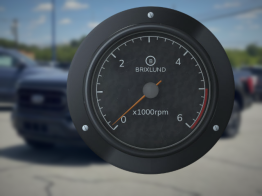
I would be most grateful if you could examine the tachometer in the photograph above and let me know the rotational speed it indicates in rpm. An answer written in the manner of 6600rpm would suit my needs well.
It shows 100rpm
